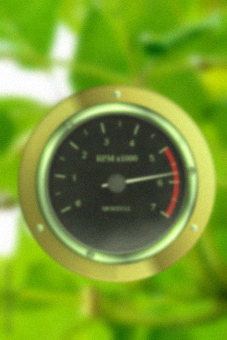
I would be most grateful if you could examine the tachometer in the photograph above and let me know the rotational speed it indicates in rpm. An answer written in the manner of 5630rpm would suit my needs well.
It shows 5750rpm
